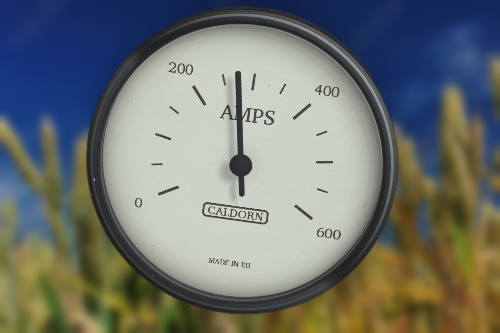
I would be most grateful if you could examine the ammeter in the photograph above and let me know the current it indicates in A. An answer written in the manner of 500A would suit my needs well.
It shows 275A
